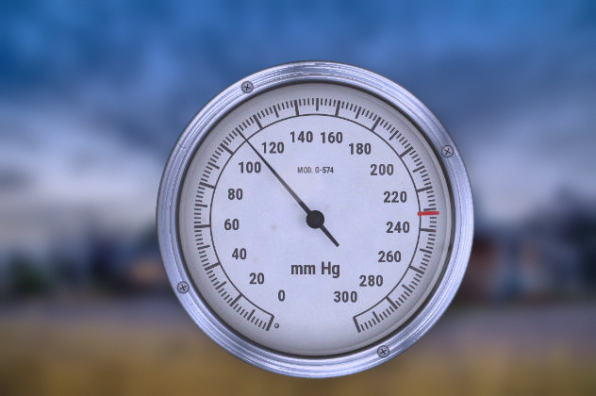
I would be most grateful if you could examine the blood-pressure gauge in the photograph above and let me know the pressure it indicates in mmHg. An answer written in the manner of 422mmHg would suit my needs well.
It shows 110mmHg
